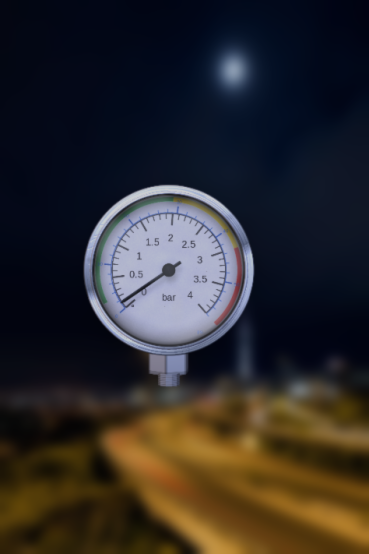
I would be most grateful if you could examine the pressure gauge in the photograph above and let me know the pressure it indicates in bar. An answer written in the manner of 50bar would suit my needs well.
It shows 0.1bar
